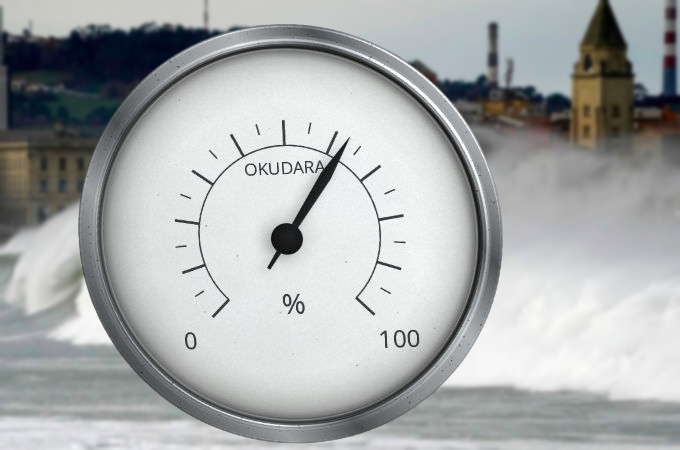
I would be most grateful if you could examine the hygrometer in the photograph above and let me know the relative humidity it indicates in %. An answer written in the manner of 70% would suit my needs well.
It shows 62.5%
